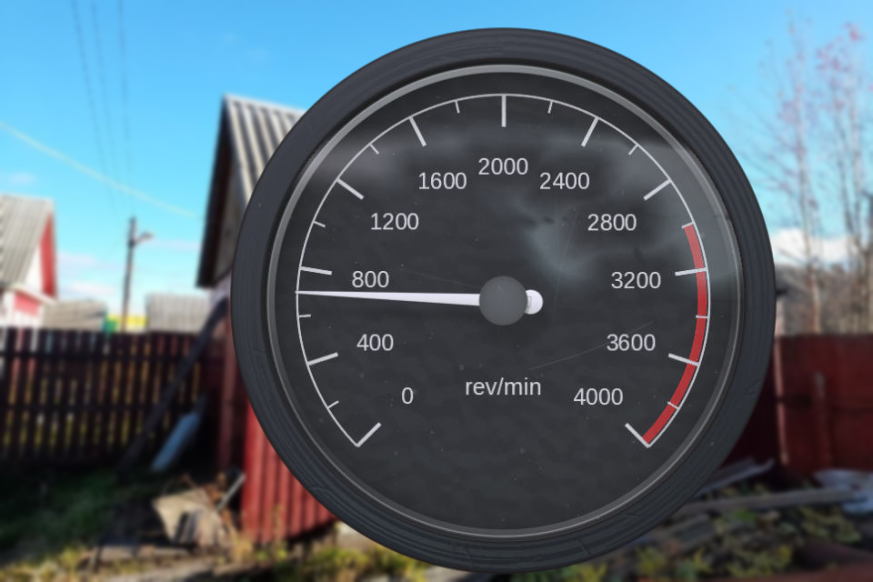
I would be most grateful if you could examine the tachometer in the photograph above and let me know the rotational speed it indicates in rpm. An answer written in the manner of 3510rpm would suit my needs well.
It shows 700rpm
